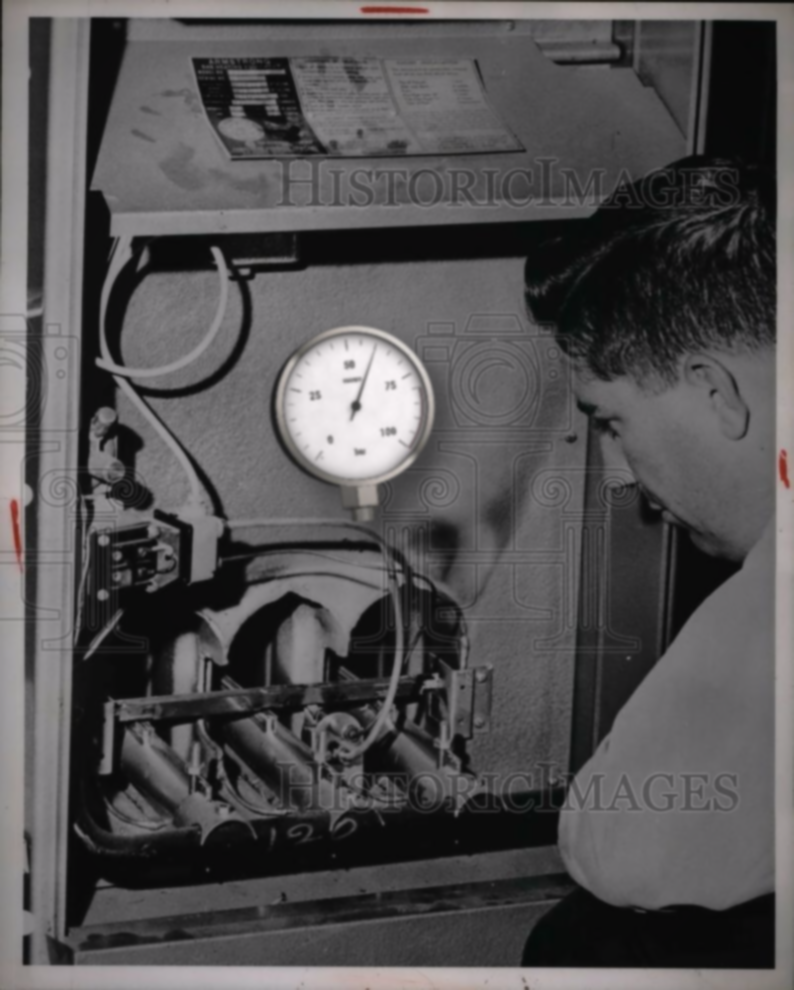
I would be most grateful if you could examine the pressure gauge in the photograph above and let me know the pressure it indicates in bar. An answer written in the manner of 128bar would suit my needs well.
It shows 60bar
